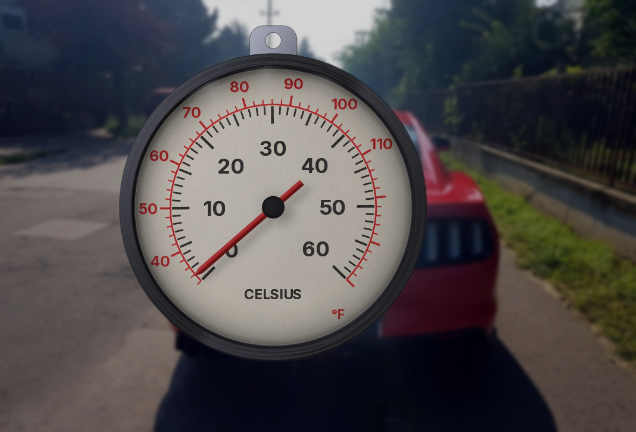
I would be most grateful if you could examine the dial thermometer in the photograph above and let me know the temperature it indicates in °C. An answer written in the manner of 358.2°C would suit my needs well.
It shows 1°C
